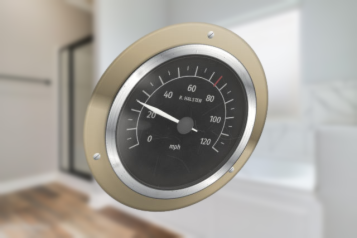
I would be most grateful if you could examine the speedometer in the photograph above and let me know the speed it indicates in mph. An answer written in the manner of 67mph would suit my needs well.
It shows 25mph
